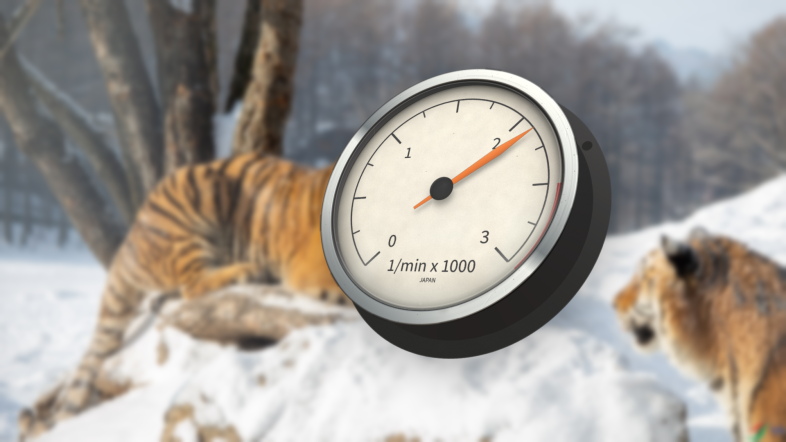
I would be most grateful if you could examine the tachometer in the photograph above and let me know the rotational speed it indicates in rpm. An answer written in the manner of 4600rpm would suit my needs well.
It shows 2125rpm
